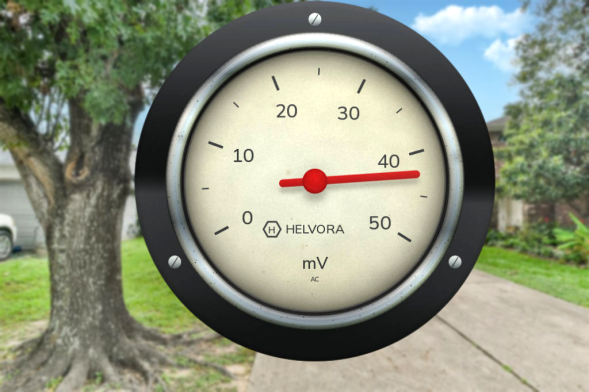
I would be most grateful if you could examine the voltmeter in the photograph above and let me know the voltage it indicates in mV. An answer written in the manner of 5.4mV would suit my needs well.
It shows 42.5mV
